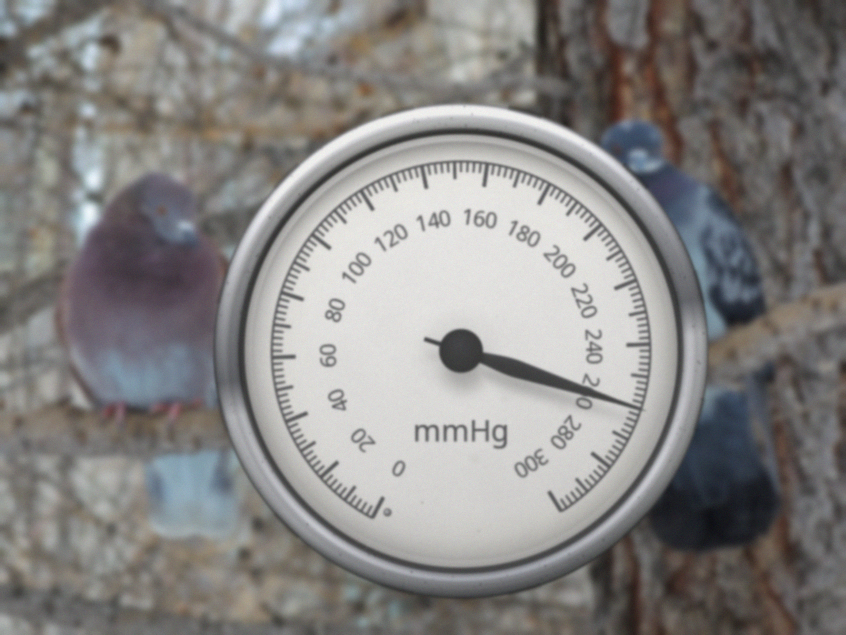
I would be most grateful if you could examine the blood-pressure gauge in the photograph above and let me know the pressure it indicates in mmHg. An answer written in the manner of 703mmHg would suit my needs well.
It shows 260mmHg
